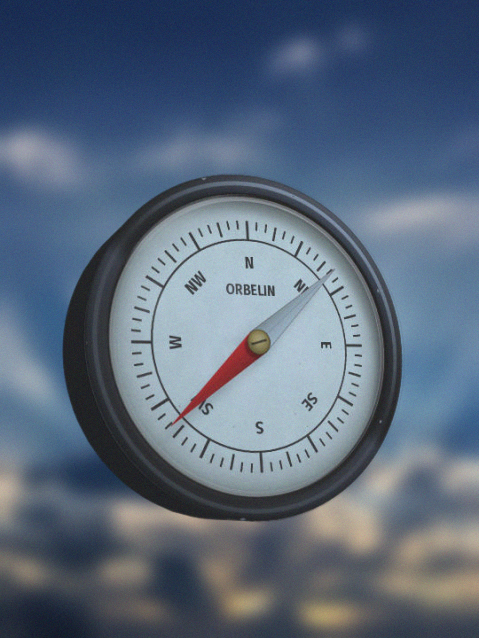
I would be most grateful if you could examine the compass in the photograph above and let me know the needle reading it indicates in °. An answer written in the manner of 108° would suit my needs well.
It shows 230°
